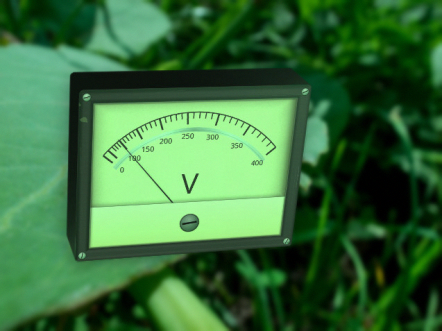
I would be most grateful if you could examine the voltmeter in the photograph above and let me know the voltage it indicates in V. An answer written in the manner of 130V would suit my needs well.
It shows 100V
